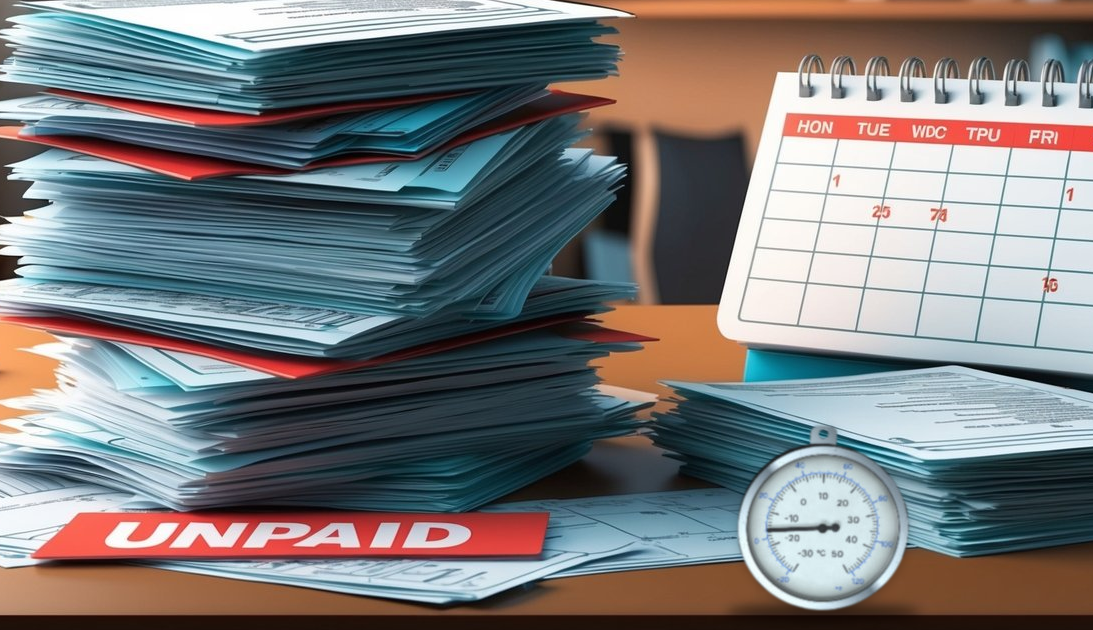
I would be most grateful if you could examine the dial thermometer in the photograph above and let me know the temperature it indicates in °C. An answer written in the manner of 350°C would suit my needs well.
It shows -15°C
